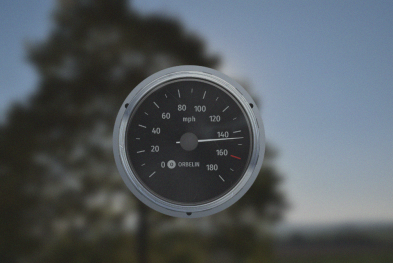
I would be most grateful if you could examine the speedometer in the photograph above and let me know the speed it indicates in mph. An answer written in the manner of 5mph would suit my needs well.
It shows 145mph
